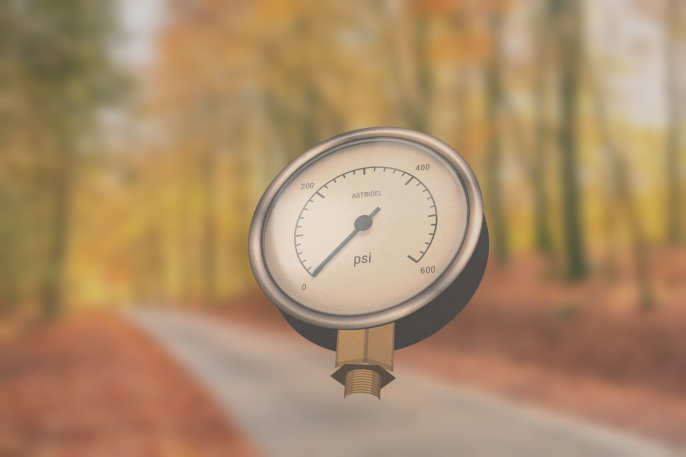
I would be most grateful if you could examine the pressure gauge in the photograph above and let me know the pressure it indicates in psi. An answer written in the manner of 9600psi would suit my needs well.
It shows 0psi
